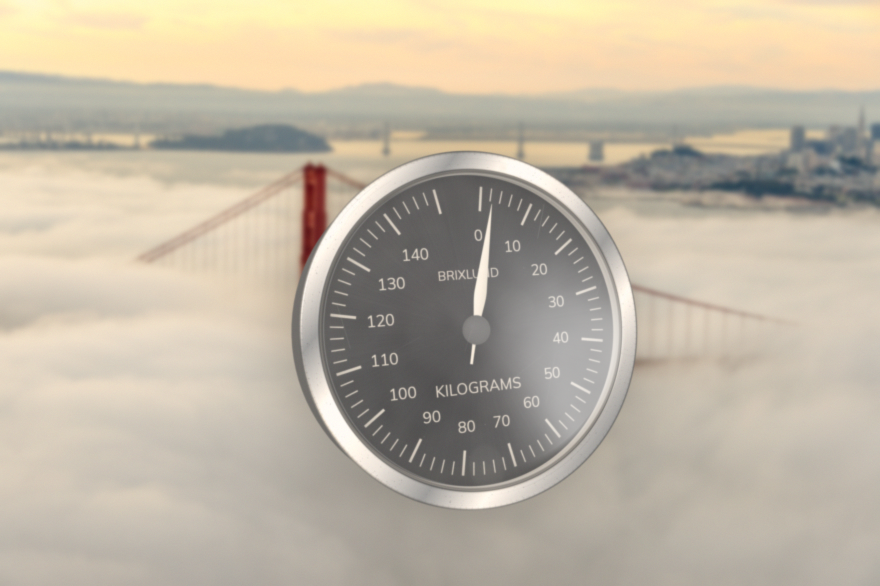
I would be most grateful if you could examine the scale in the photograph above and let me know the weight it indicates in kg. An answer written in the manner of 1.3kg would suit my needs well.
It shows 2kg
